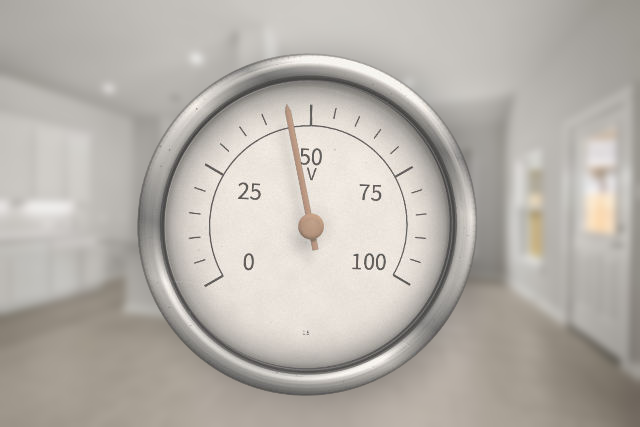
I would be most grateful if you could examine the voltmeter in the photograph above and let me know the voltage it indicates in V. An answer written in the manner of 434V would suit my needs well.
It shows 45V
